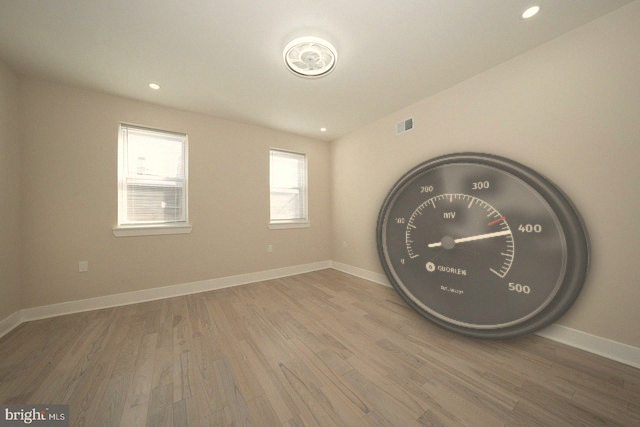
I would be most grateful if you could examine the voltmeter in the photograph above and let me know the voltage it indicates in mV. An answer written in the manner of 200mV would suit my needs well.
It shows 400mV
